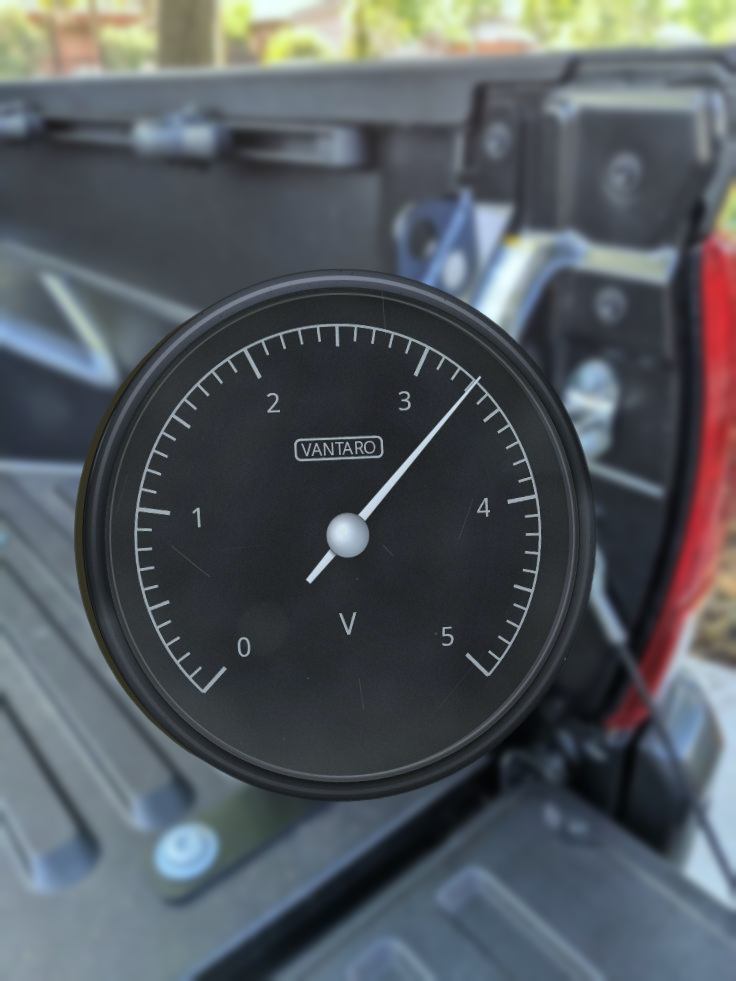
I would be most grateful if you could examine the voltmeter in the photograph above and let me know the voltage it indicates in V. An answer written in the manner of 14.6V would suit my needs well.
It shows 3.3V
